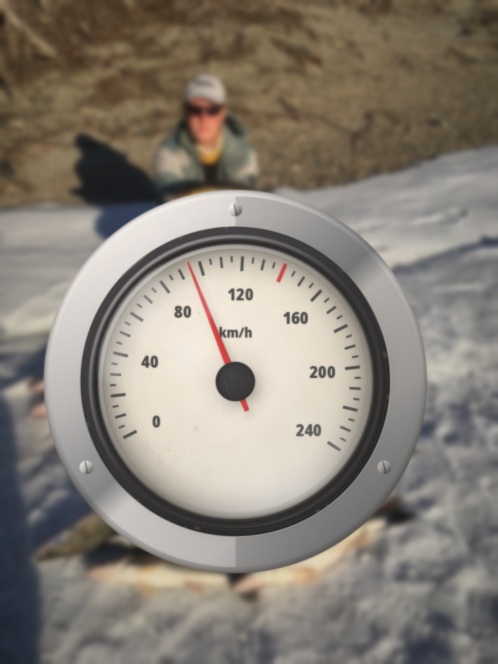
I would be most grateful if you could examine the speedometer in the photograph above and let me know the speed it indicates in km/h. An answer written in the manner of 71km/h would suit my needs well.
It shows 95km/h
